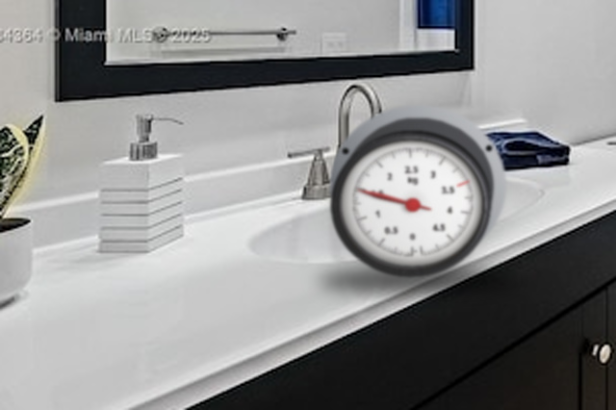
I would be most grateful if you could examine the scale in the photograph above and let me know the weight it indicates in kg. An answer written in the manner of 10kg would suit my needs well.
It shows 1.5kg
